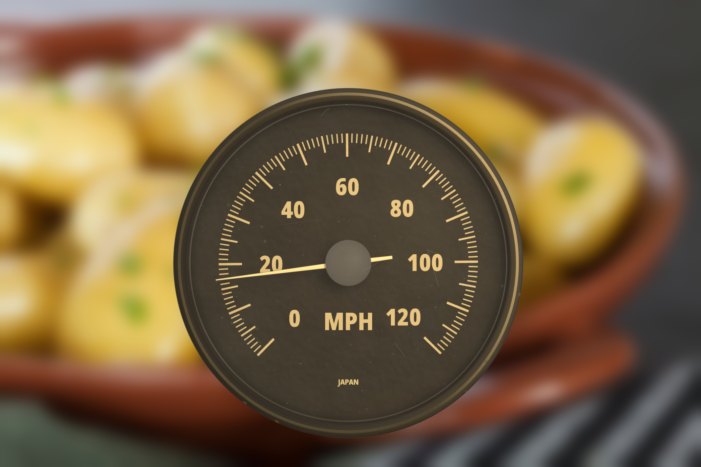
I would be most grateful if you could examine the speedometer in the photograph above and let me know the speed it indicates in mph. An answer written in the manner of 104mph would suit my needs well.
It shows 17mph
